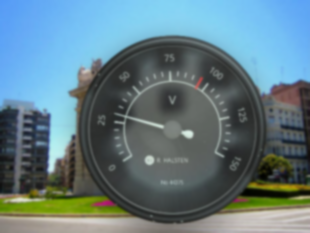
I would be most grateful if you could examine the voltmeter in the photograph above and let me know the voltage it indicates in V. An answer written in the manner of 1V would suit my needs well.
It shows 30V
